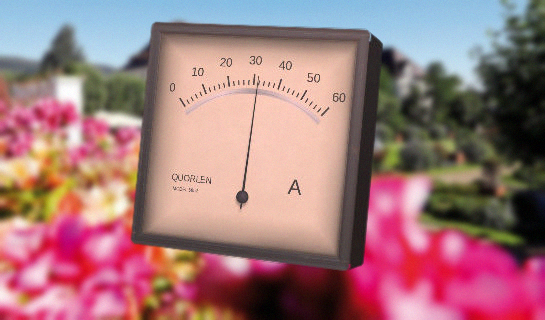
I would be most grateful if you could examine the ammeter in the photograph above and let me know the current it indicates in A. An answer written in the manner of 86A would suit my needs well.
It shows 32A
